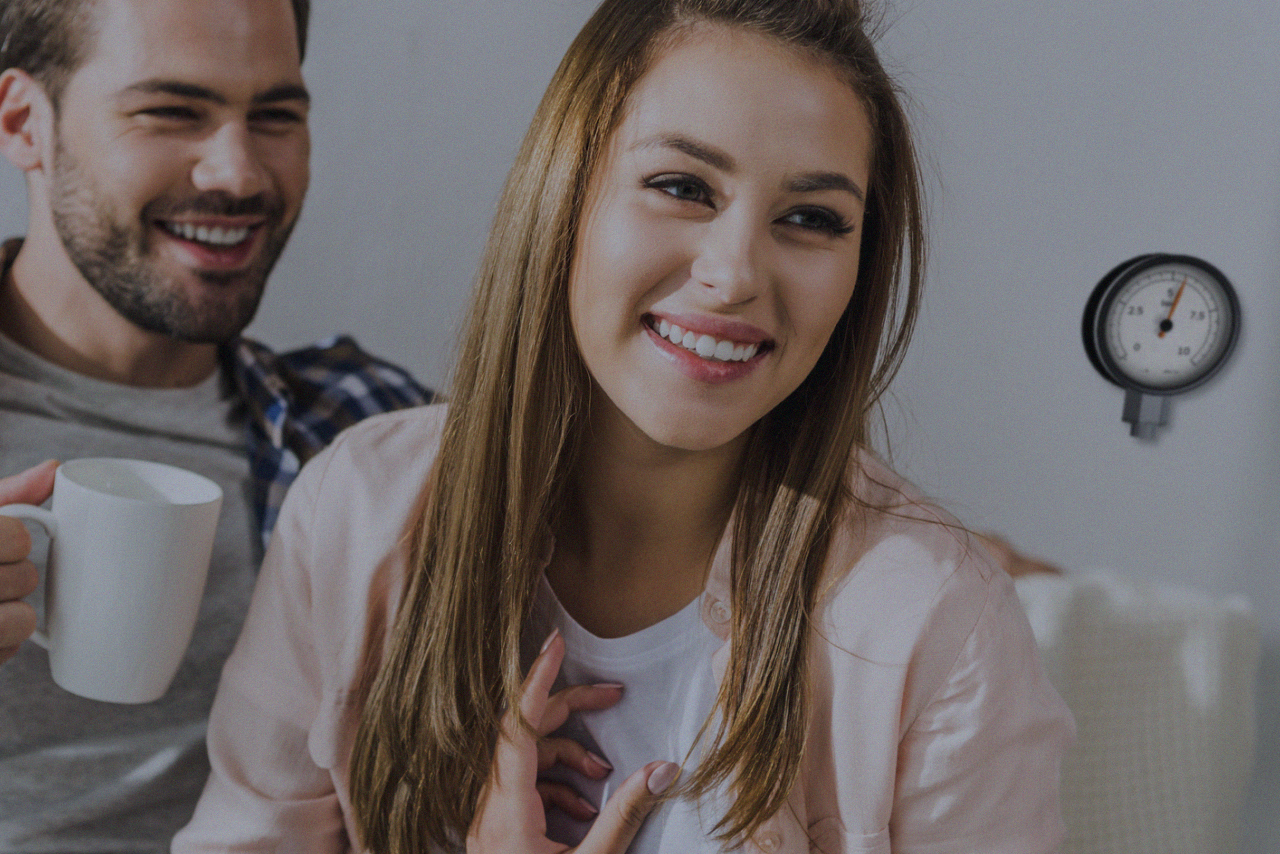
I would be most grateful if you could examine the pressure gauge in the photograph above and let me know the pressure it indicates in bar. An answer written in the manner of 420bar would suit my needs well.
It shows 5.5bar
